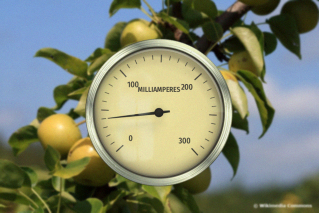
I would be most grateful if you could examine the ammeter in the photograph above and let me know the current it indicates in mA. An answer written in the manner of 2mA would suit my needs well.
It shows 40mA
